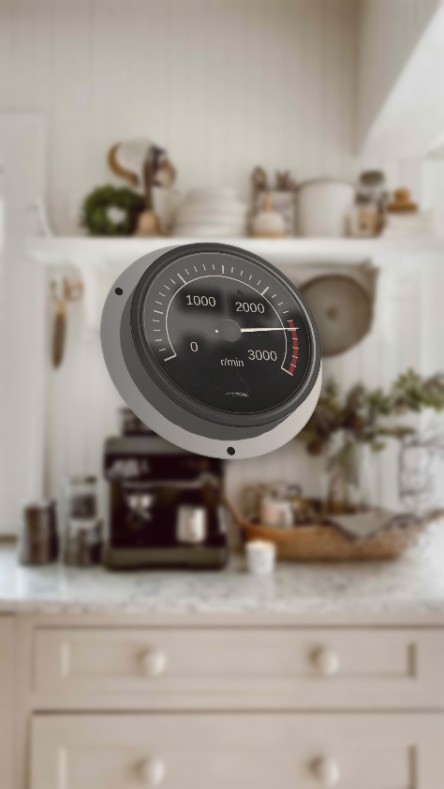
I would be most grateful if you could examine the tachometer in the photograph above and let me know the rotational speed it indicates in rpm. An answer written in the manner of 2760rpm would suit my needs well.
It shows 2500rpm
